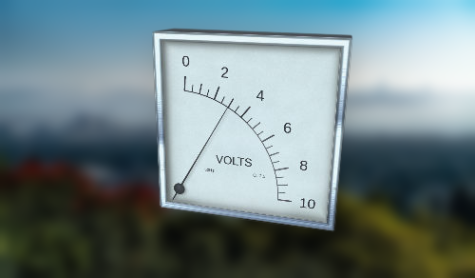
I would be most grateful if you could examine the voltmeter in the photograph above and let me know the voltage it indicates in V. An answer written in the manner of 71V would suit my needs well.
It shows 3V
